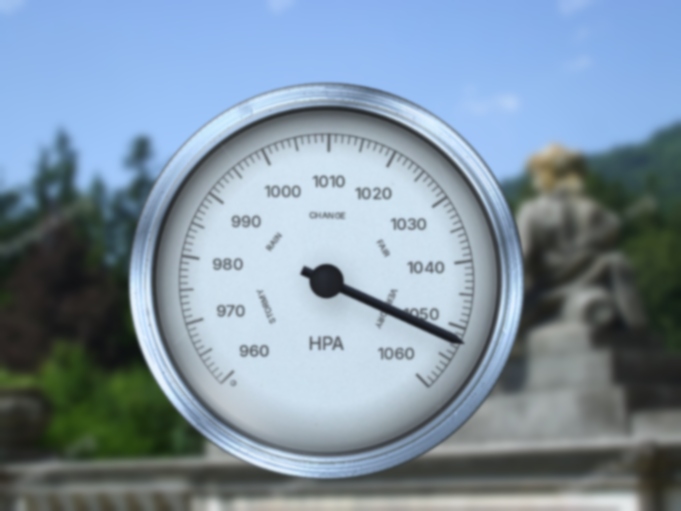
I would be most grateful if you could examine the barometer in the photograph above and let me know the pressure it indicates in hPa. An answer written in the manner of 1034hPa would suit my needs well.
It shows 1052hPa
